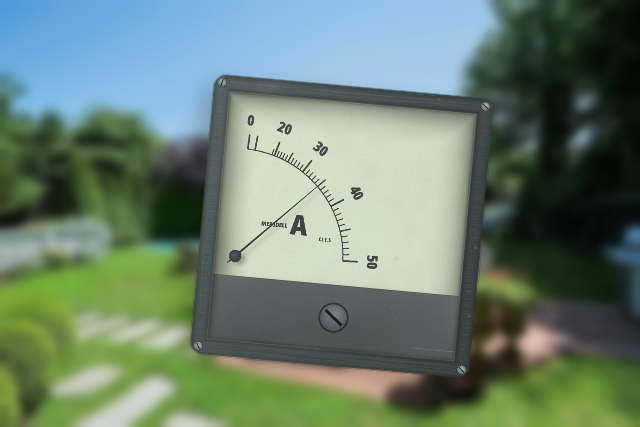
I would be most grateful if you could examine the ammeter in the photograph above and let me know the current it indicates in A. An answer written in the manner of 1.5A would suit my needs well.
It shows 35A
